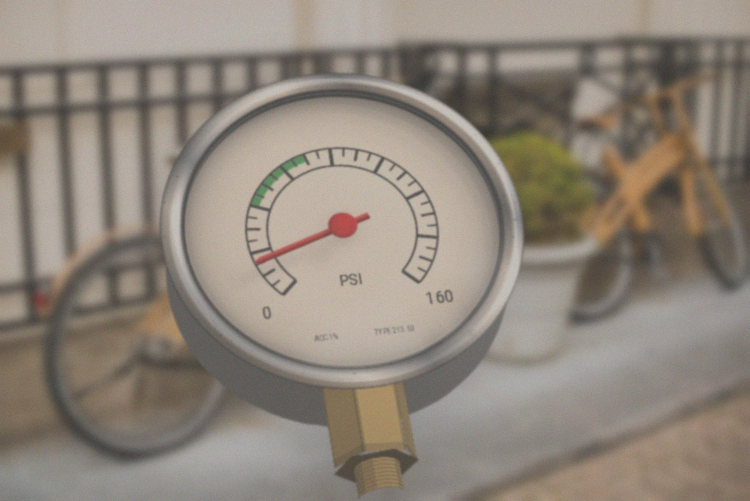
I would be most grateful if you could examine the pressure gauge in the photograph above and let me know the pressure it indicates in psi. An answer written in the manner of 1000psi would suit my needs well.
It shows 15psi
